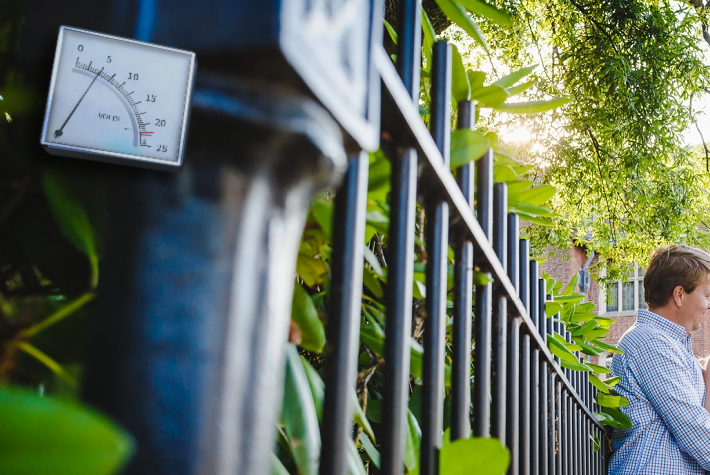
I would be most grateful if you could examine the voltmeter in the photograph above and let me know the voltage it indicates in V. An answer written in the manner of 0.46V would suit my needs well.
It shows 5V
